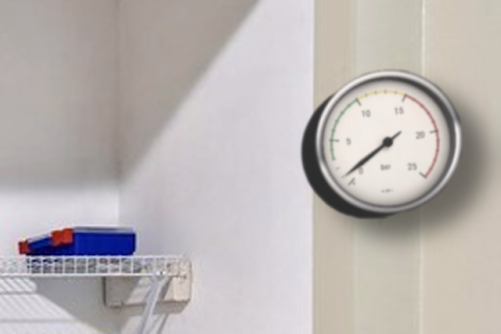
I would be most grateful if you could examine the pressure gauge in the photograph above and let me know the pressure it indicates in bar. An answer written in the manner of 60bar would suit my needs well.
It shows 1bar
